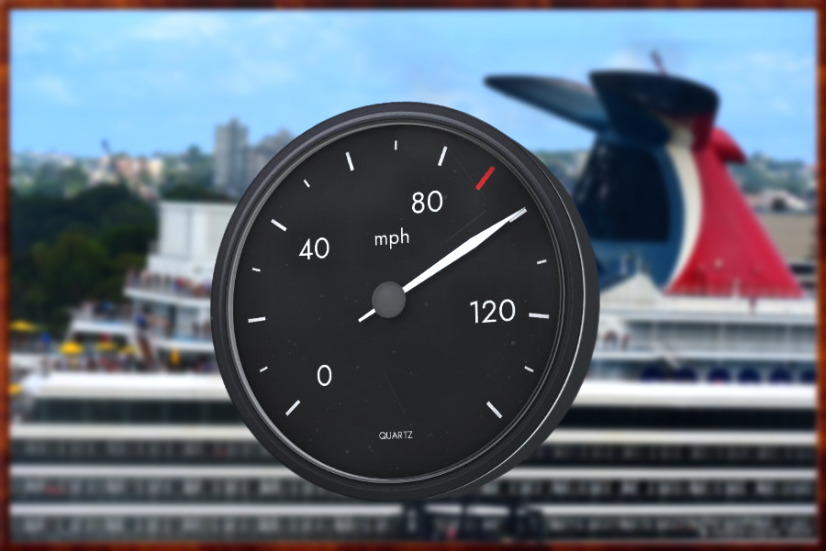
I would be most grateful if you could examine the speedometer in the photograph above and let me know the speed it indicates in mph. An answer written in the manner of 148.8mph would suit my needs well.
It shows 100mph
